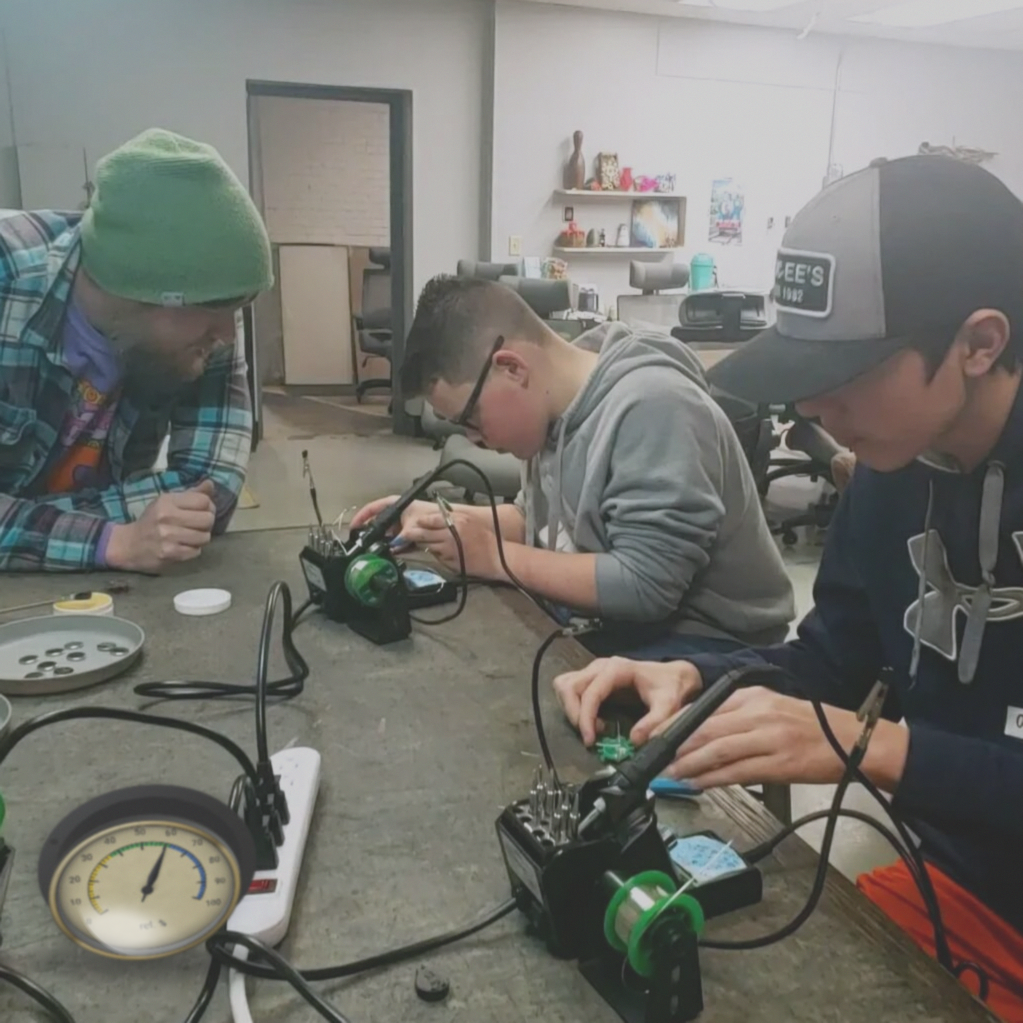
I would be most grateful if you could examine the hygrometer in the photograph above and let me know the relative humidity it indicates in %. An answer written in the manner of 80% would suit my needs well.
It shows 60%
